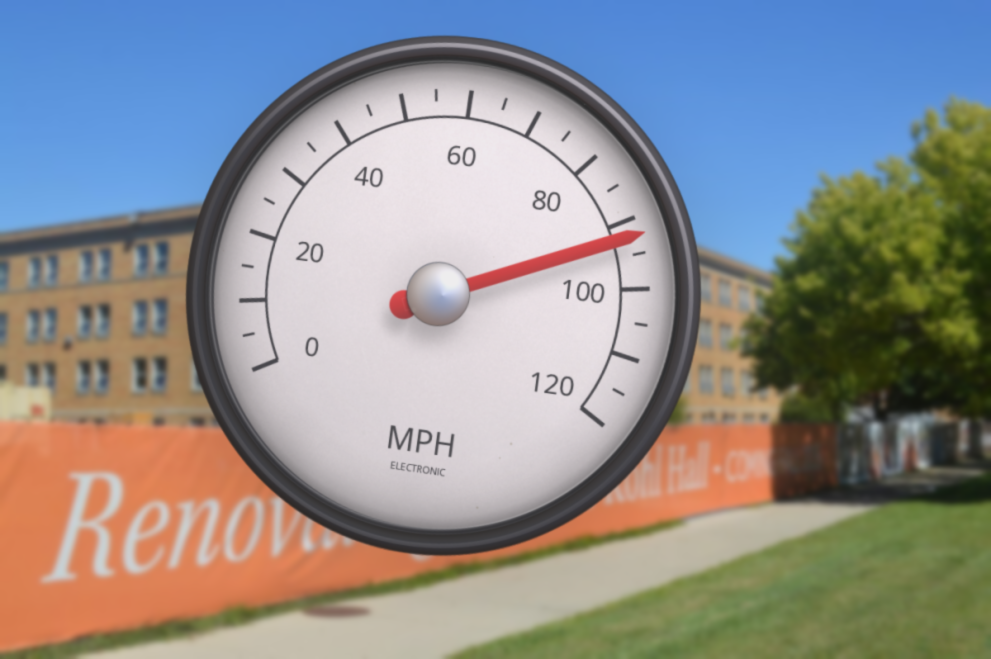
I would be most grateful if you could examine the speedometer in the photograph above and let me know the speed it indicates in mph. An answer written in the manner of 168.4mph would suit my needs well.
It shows 92.5mph
